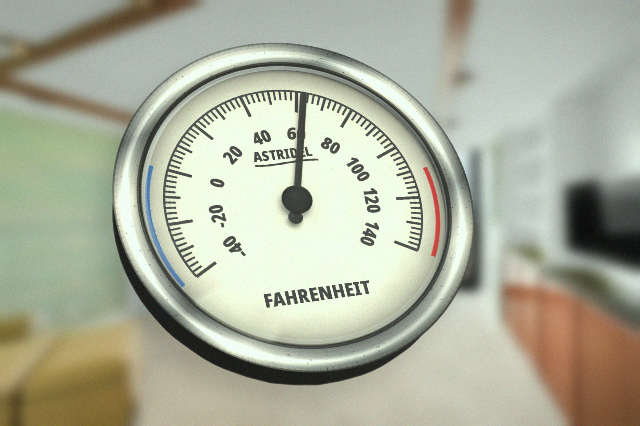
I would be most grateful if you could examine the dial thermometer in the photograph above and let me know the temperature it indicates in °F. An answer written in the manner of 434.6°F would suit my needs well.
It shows 62°F
